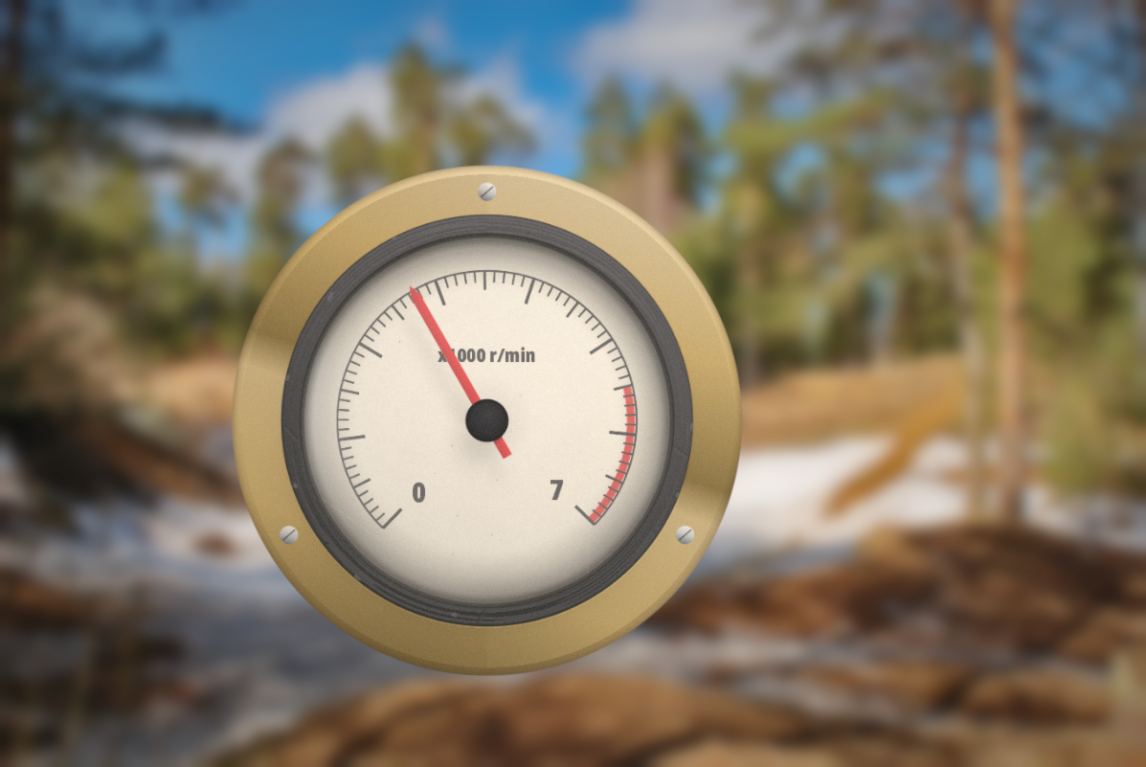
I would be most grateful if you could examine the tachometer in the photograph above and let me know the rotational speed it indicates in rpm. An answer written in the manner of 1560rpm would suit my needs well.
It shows 2750rpm
